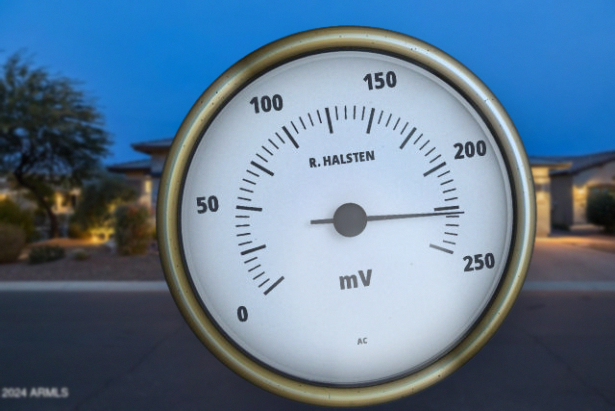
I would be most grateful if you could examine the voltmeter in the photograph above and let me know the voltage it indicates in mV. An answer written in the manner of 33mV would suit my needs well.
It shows 227.5mV
